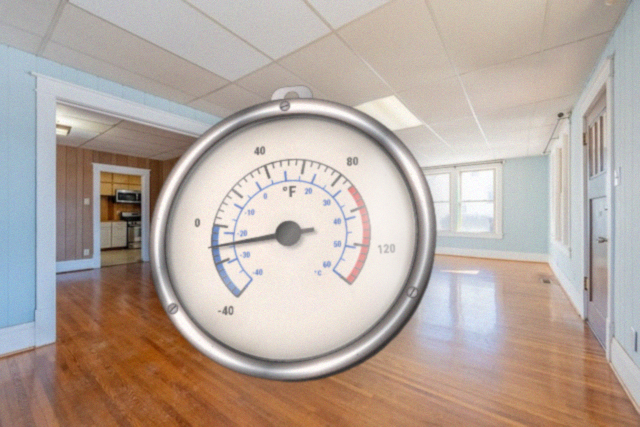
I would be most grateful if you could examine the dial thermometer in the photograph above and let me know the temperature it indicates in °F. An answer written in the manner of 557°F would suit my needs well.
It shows -12°F
